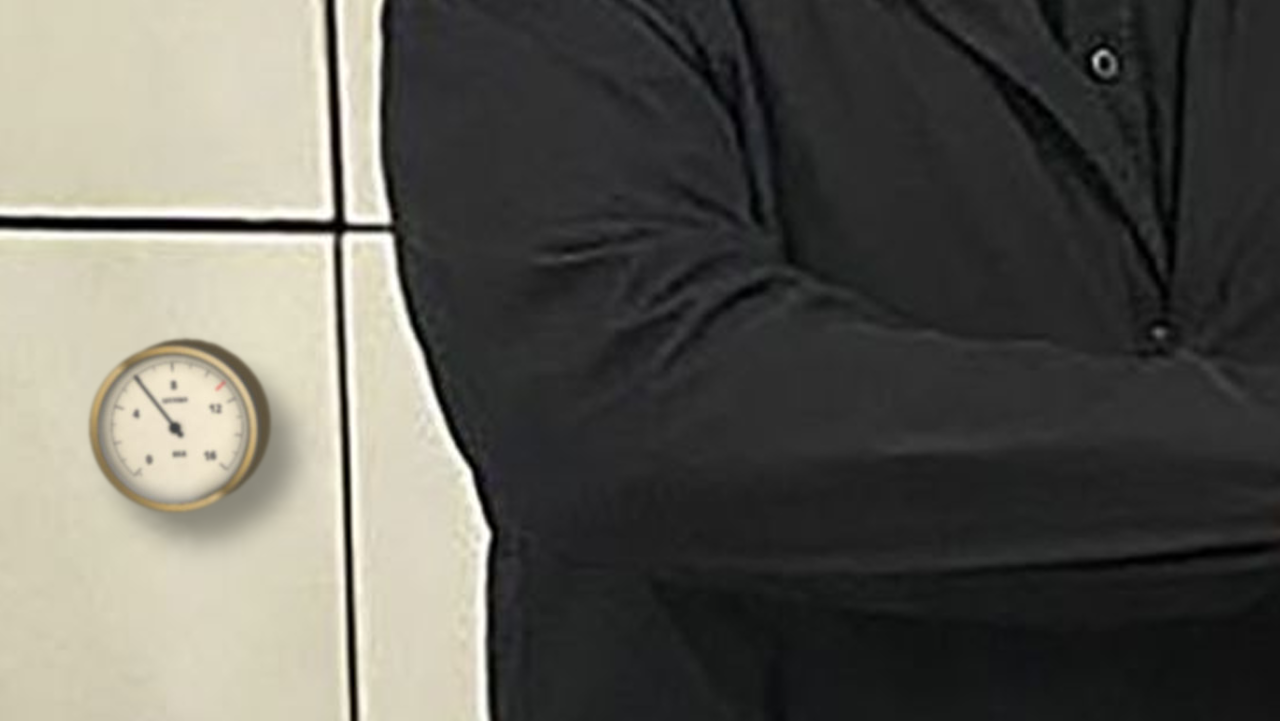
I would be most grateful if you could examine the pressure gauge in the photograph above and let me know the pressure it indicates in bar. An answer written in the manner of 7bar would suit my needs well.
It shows 6bar
